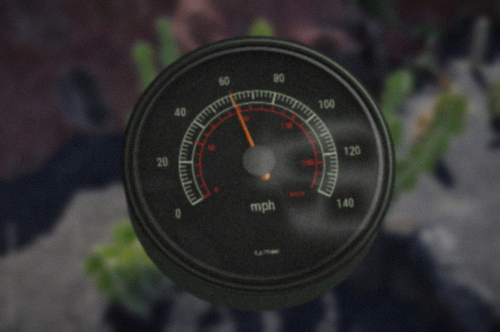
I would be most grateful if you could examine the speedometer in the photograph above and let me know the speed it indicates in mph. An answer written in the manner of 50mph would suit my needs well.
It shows 60mph
